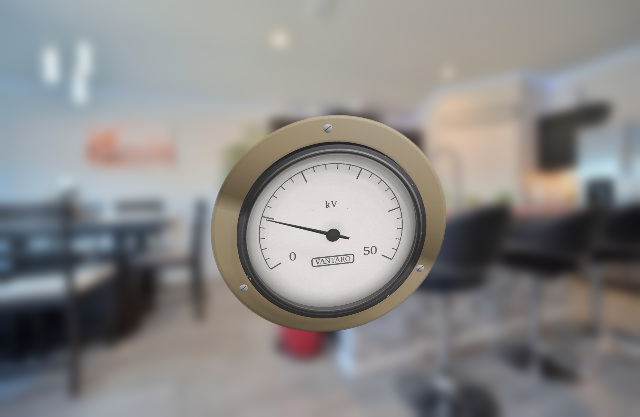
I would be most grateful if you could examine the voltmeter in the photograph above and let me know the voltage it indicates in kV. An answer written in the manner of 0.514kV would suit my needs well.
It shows 10kV
